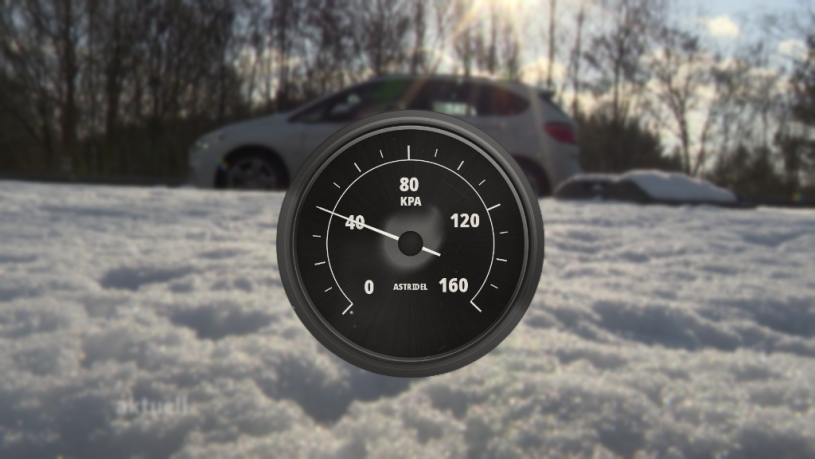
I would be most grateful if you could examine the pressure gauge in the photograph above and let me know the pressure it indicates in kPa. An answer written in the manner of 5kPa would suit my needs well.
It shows 40kPa
